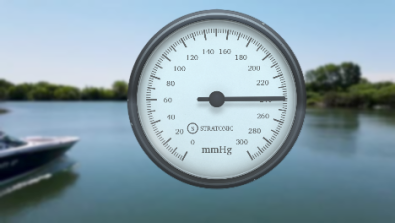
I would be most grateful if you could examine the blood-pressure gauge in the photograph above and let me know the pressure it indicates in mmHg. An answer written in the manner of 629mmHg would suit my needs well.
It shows 240mmHg
